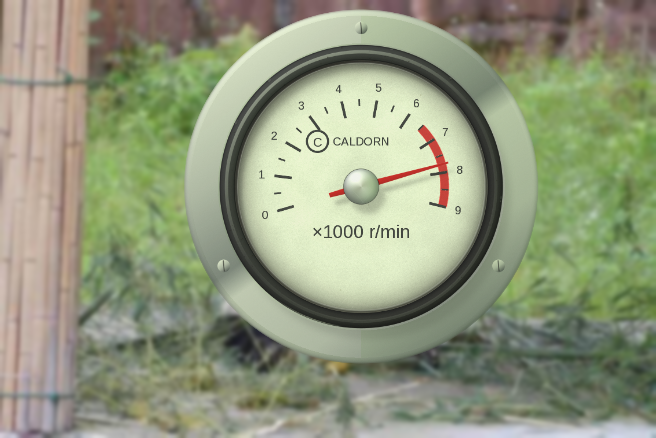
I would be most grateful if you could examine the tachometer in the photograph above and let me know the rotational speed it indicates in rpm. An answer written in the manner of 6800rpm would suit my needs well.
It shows 7750rpm
